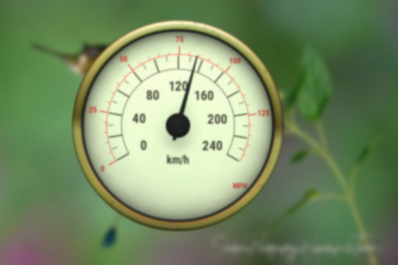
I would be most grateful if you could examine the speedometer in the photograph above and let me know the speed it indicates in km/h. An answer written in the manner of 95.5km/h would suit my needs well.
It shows 135km/h
